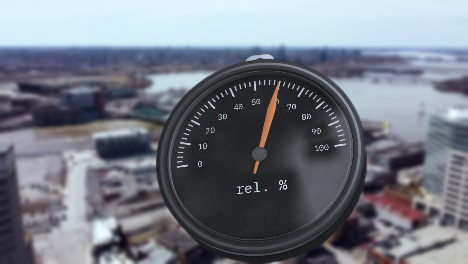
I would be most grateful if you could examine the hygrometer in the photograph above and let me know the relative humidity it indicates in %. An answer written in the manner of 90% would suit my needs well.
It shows 60%
